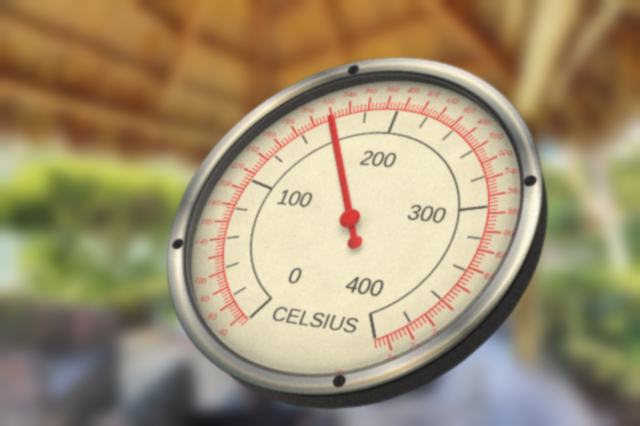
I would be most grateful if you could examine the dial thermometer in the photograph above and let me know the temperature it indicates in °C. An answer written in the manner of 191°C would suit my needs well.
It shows 160°C
